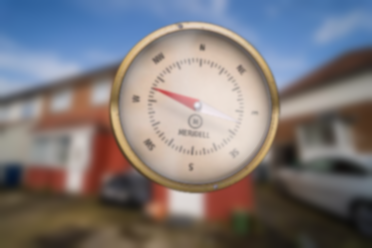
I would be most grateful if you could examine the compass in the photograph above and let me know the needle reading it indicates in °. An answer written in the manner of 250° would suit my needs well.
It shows 285°
